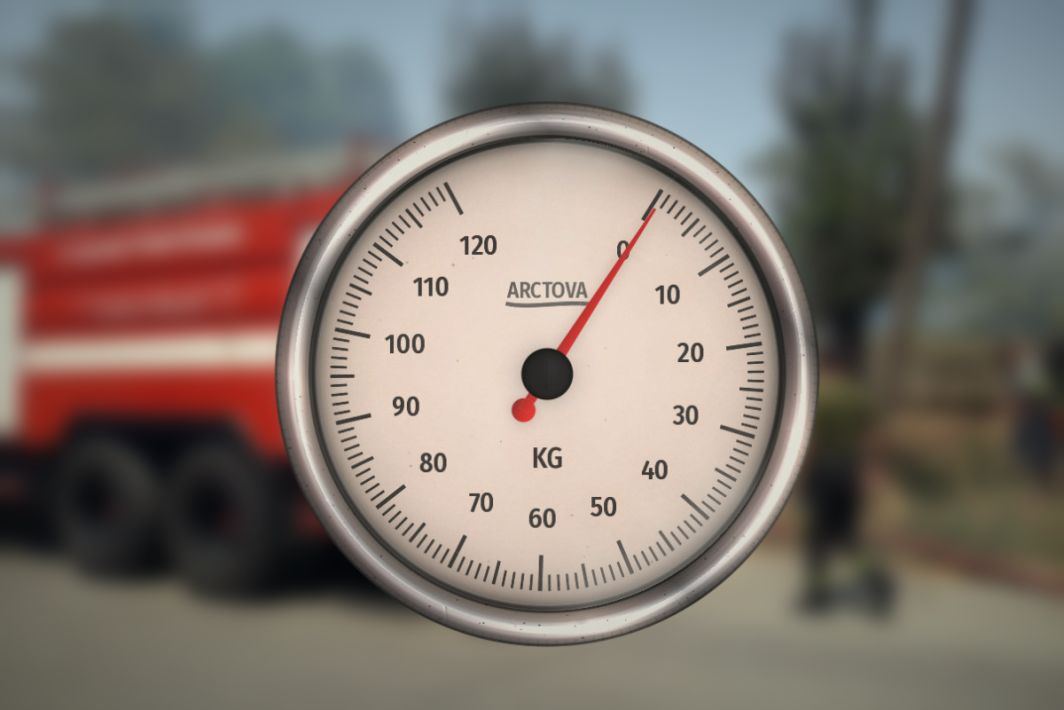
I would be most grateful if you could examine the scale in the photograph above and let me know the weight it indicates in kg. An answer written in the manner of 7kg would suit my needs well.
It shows 0.5kg
